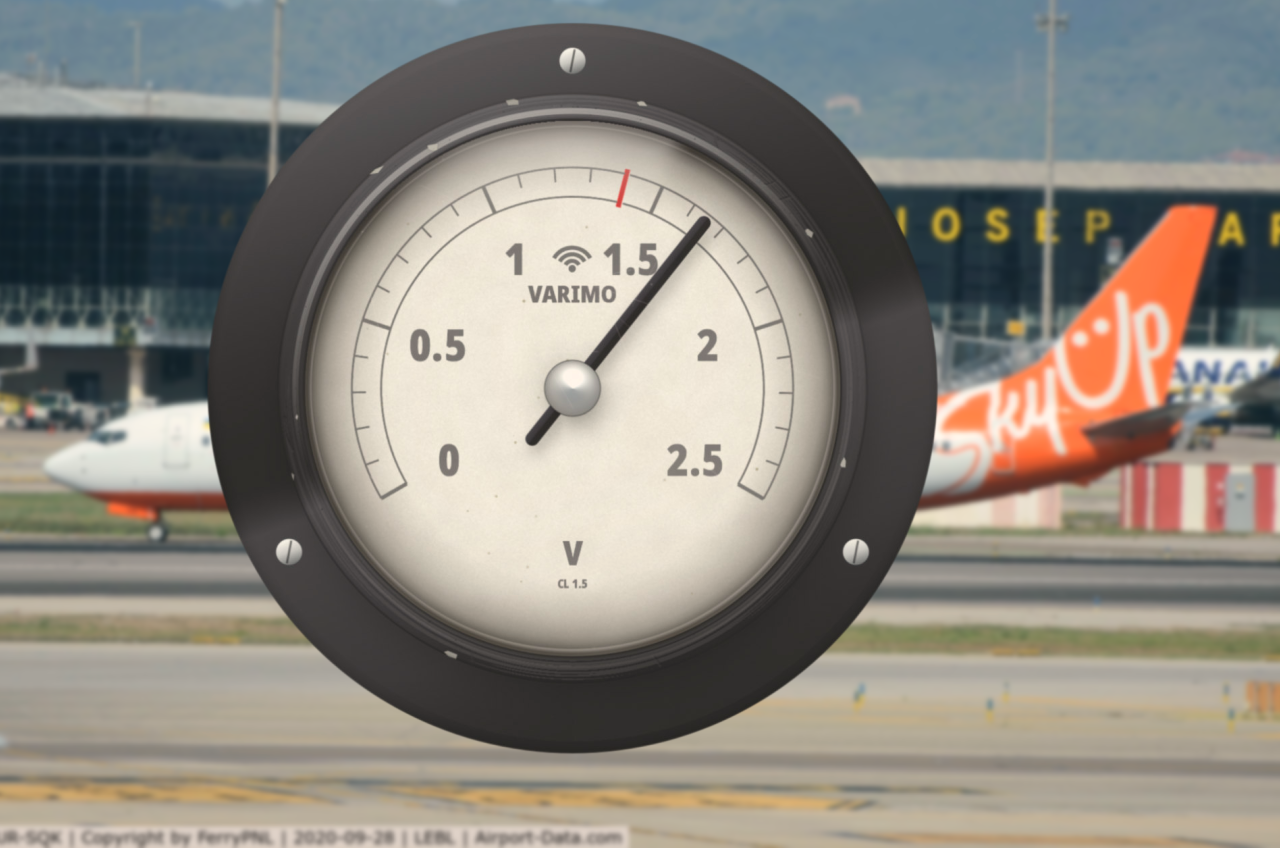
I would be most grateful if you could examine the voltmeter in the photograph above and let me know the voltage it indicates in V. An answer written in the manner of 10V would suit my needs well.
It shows 1.65V
